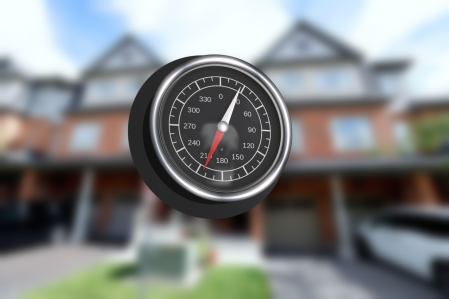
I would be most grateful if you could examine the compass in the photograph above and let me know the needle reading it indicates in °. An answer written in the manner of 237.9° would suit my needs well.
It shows 205°
